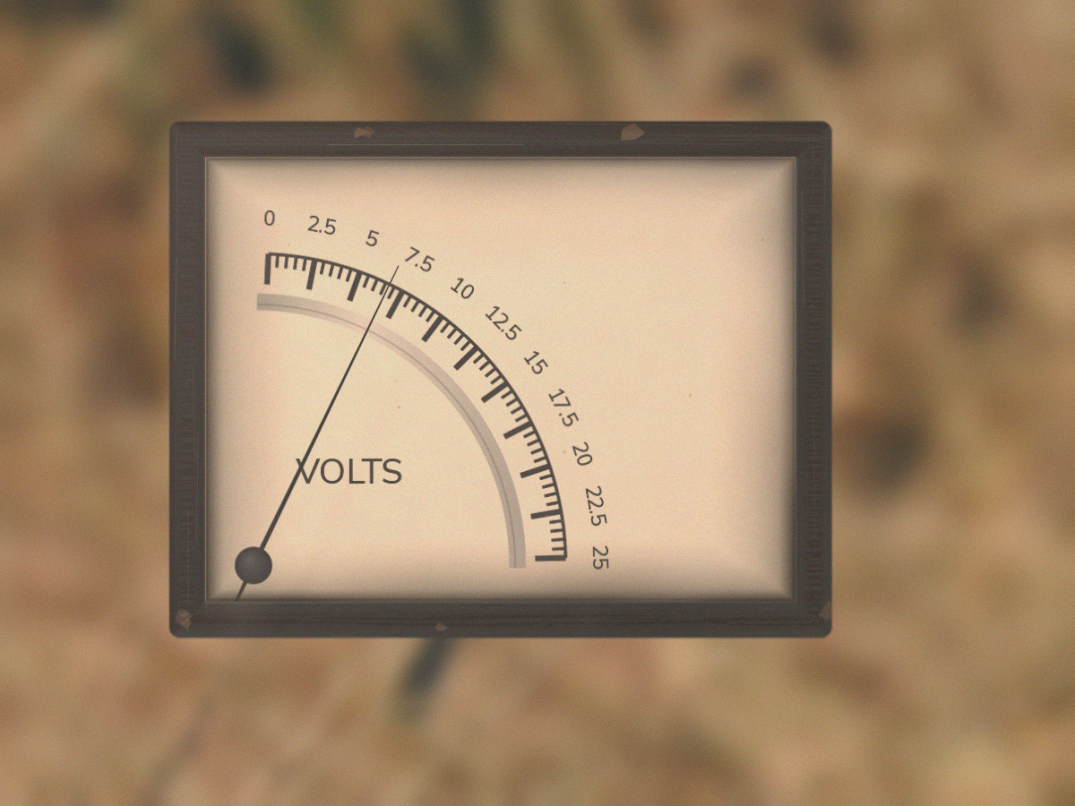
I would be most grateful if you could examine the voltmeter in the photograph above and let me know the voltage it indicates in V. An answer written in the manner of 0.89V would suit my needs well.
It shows 6.75V
